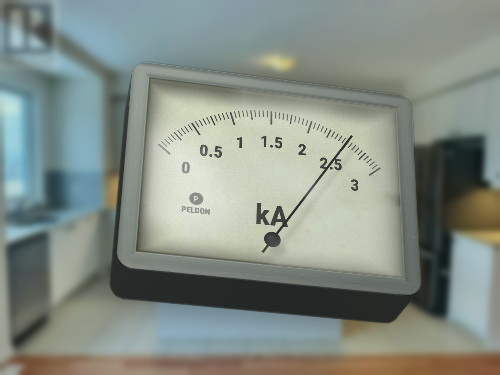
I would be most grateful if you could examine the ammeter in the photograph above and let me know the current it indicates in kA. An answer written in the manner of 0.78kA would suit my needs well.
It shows 2.5kA
